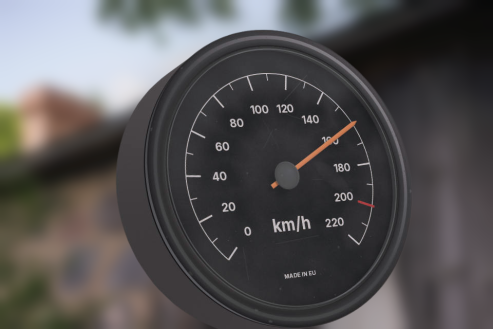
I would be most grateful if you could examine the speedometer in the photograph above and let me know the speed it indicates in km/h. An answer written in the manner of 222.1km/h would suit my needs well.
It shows 160km/h
